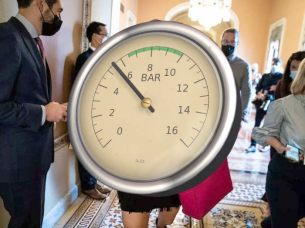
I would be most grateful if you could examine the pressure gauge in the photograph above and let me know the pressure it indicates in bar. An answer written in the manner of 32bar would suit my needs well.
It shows 5.5bar
